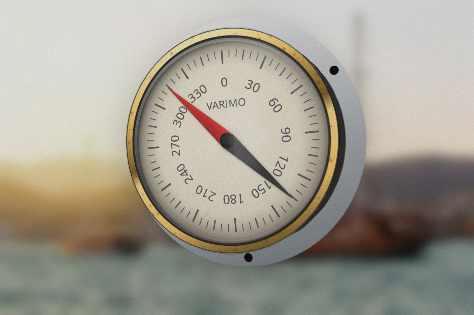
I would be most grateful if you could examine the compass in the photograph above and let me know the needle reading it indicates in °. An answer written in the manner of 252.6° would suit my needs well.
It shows 315°
